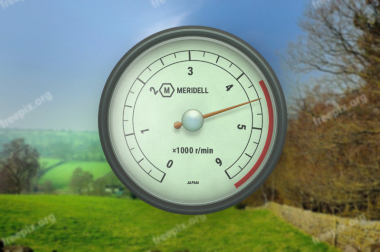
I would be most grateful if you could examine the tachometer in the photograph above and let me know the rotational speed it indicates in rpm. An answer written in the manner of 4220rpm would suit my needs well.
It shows 4500rpm
